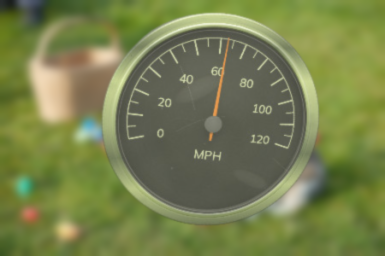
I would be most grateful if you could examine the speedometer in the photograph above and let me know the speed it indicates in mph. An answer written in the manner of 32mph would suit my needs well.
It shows 62.5mph
